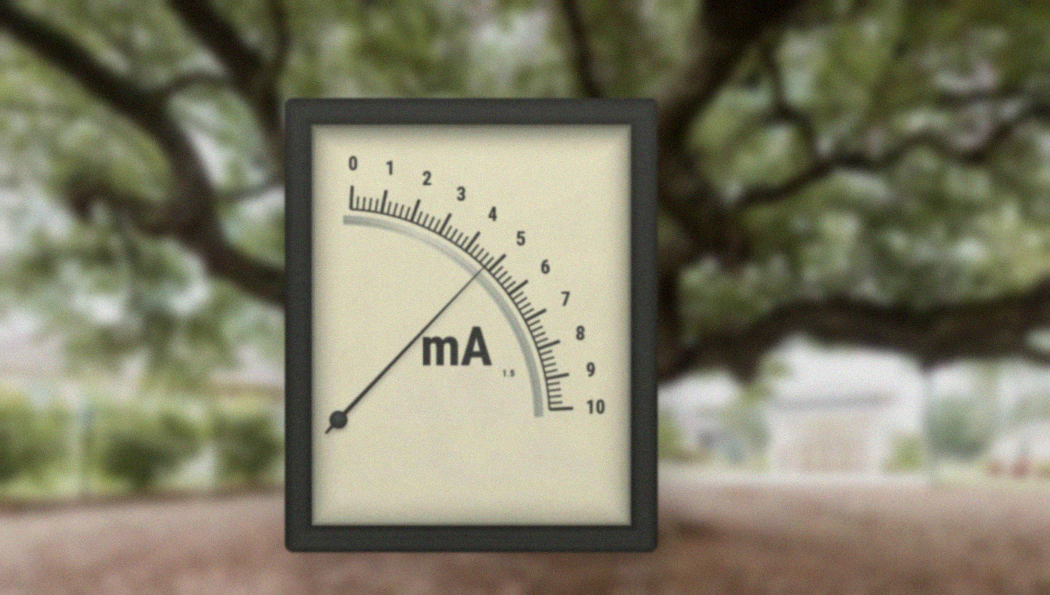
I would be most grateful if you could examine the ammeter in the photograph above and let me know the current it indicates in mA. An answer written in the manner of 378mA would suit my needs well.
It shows 4.8mA
